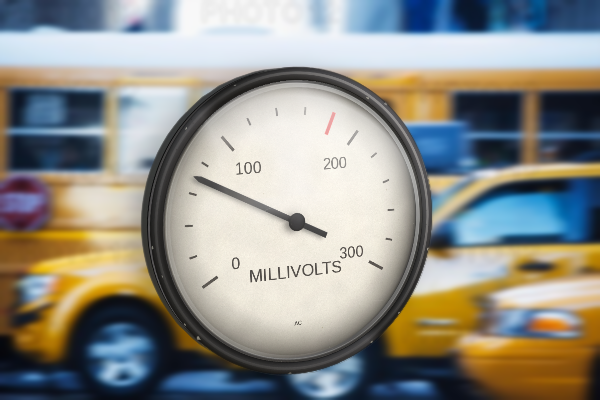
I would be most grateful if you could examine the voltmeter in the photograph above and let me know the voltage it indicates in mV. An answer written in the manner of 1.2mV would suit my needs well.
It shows 70mV
